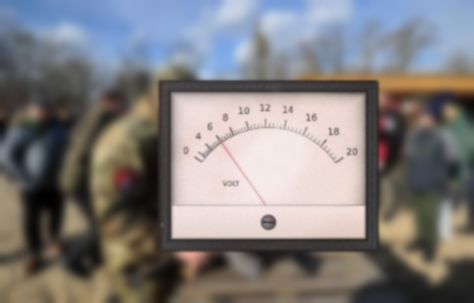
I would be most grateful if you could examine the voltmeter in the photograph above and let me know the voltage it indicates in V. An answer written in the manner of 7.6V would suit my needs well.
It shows 6V
